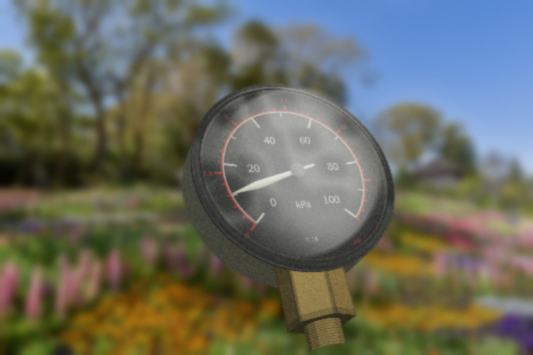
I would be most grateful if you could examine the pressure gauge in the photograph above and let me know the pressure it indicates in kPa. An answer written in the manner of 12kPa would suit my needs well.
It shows 10kPa
